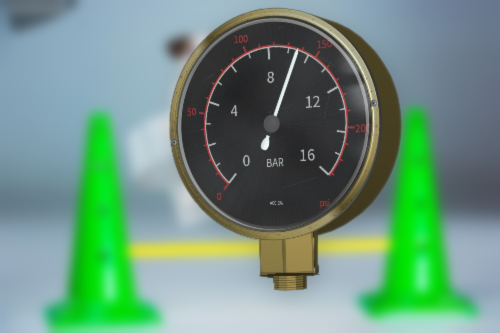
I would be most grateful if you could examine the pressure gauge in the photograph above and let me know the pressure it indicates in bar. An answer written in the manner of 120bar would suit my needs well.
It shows 9.5bar
